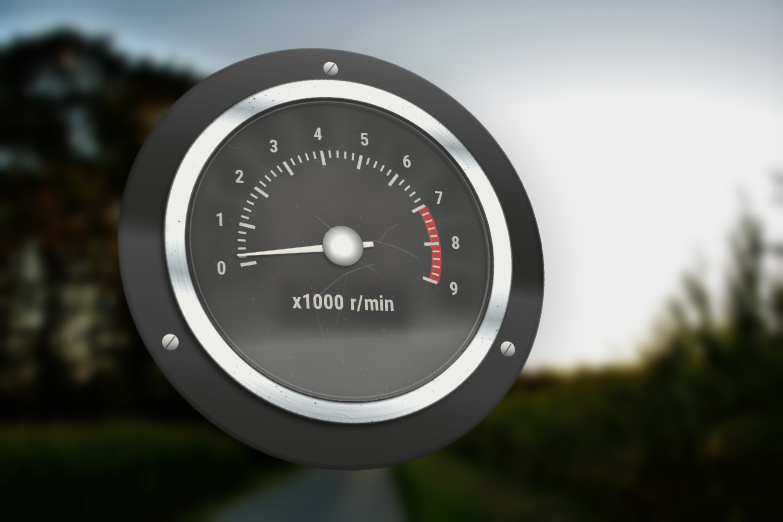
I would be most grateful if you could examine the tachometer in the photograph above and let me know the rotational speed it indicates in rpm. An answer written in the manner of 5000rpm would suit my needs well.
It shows 200rpm
